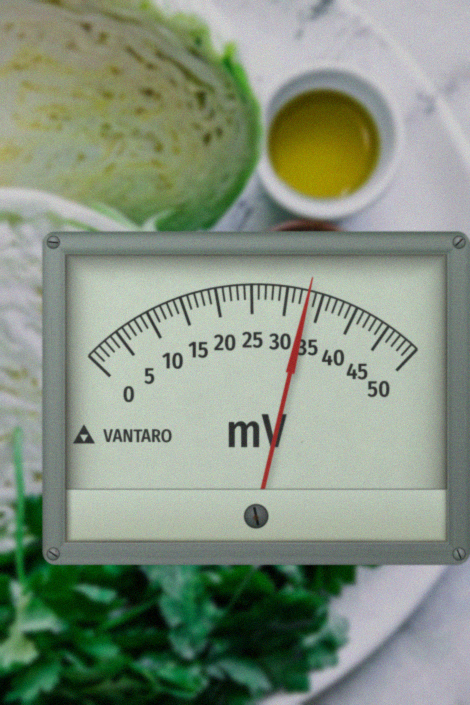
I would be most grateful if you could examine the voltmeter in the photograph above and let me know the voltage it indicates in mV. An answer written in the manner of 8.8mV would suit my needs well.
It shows 33mV
